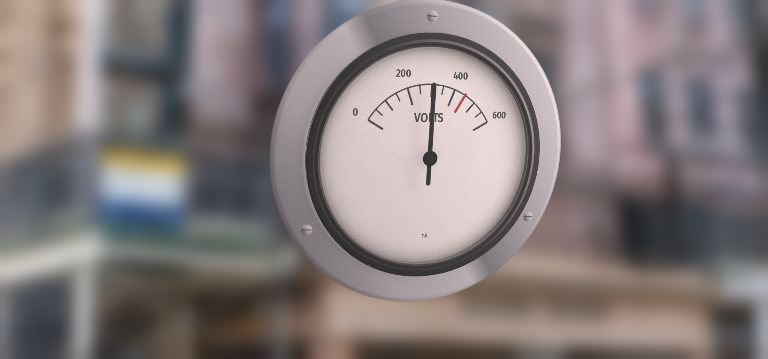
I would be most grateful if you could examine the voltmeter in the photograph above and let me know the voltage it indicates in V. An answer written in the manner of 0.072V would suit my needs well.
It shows 300V
